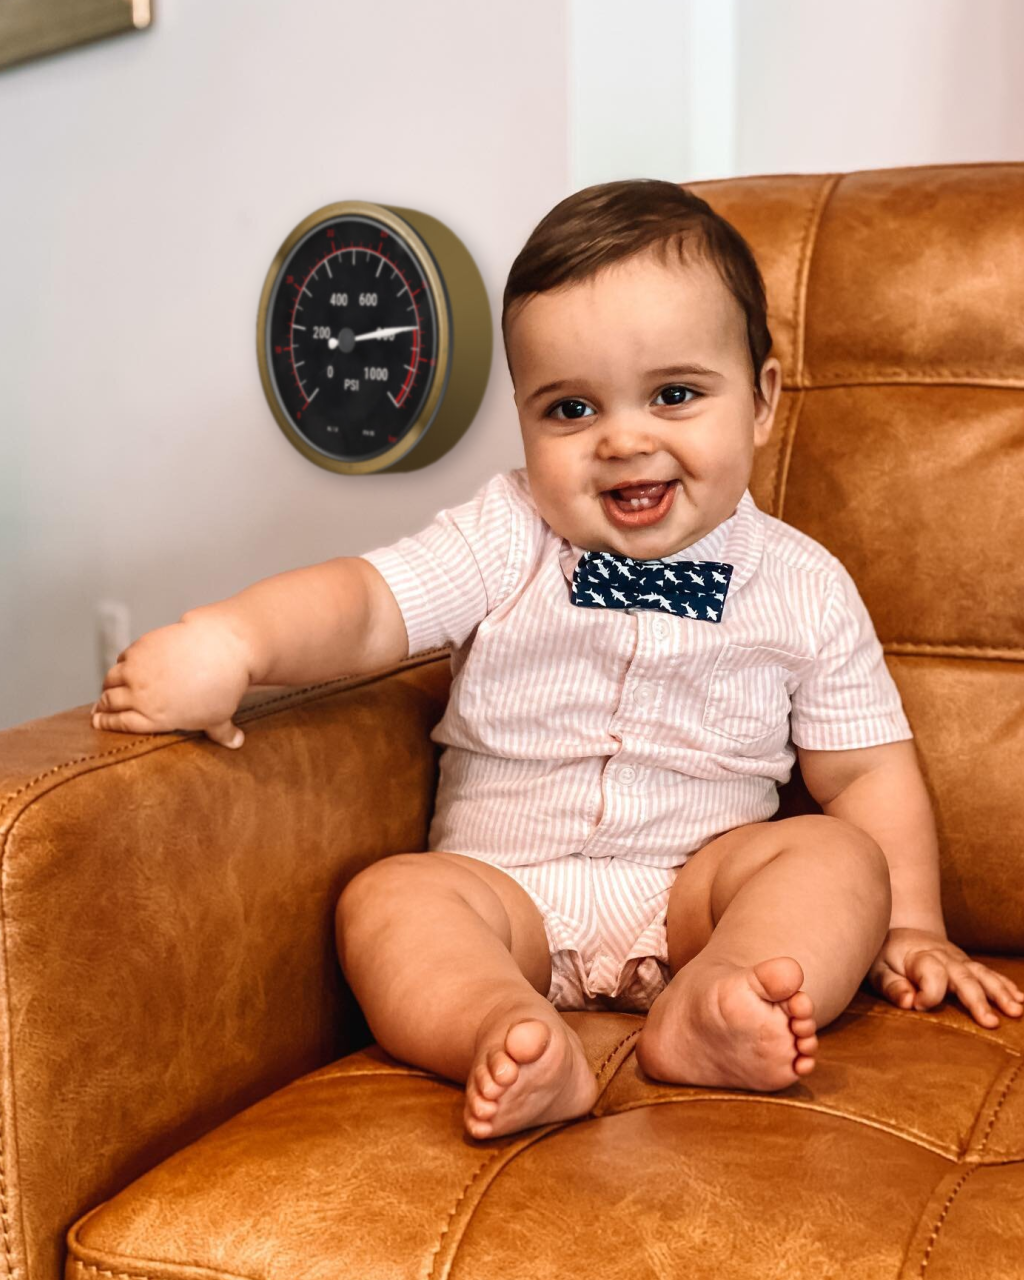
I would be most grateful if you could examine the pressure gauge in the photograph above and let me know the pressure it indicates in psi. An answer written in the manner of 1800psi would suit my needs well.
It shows 800psi
